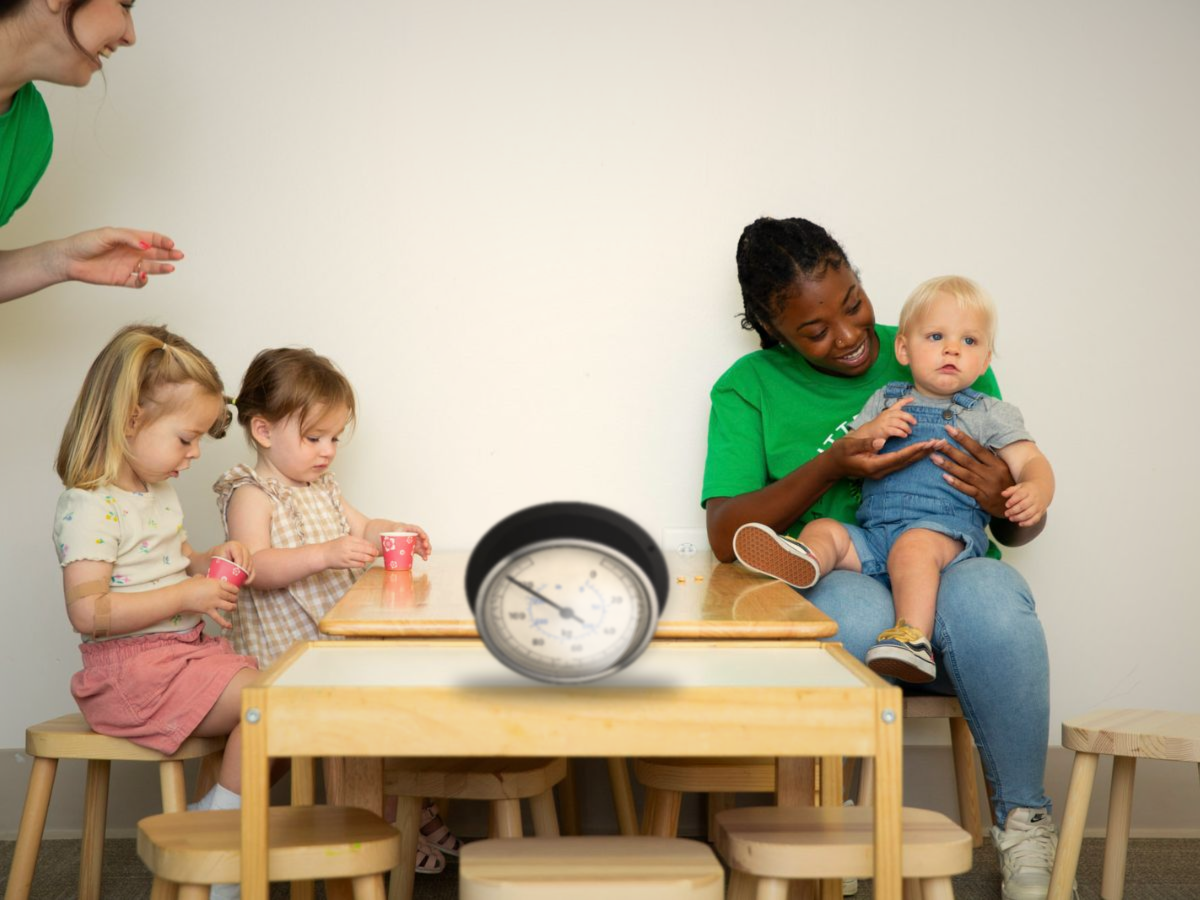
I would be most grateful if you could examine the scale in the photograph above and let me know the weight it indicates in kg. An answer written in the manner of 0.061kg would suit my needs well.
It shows 120kg
